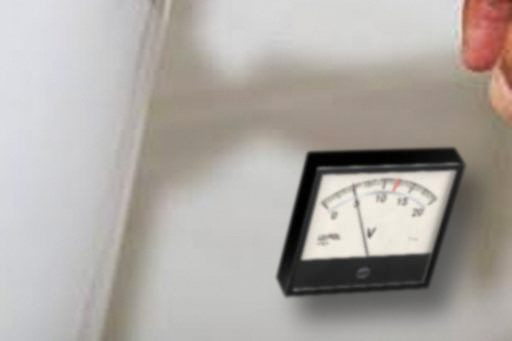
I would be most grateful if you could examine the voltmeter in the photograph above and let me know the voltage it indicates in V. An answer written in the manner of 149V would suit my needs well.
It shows 5V
